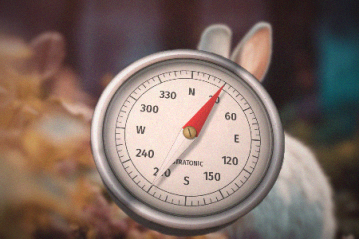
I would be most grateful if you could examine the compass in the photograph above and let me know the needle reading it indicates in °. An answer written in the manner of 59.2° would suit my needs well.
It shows 30°
